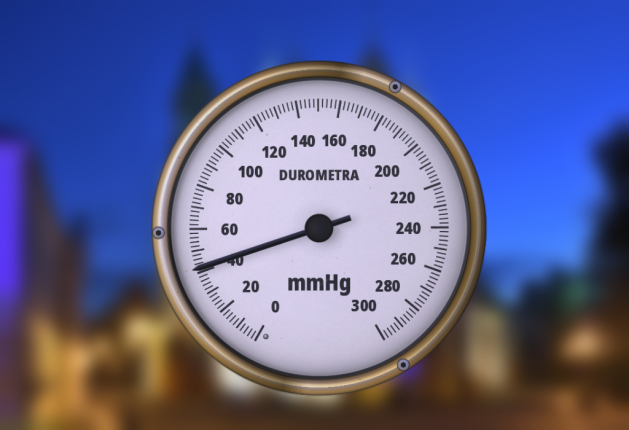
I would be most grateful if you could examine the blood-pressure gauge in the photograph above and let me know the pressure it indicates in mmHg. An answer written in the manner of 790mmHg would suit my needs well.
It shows 42mmHg
